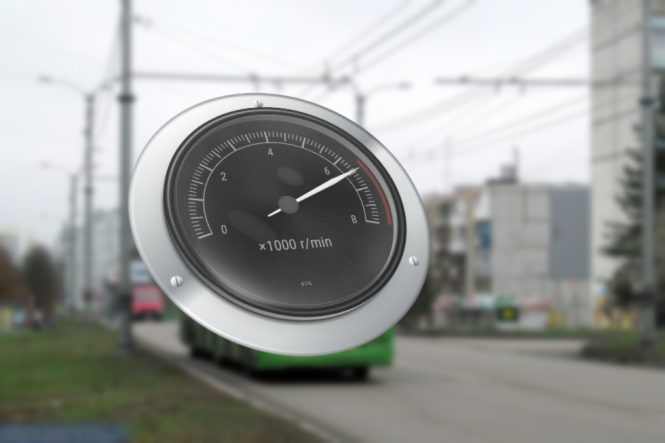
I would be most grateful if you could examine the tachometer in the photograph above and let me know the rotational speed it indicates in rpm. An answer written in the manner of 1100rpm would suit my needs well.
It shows 6500rpm
